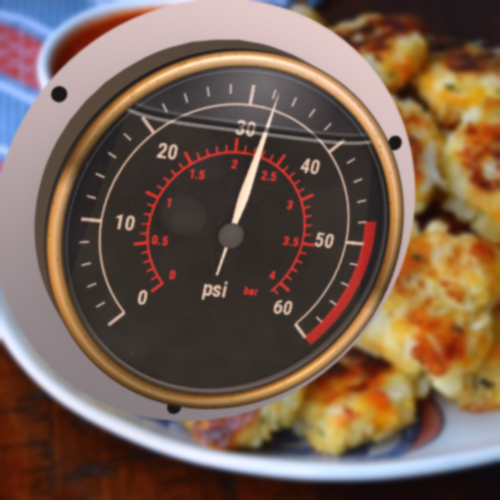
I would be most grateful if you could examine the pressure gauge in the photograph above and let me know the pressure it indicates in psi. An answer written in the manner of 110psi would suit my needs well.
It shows 32psi
